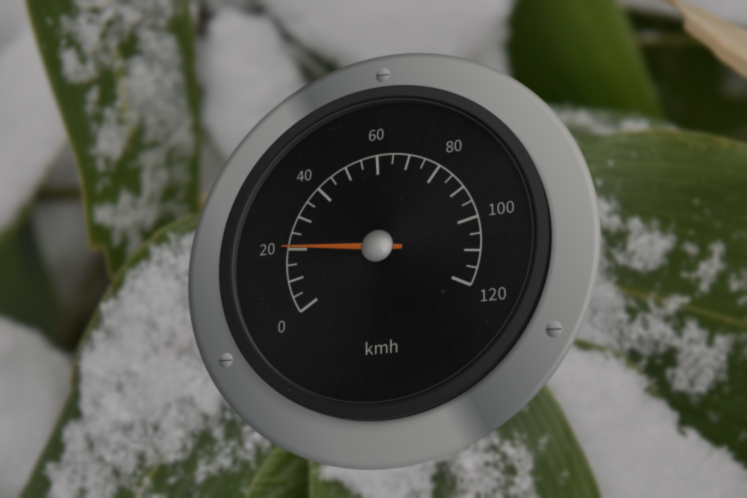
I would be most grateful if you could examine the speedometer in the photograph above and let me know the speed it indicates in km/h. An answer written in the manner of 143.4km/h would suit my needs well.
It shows 20km/h
